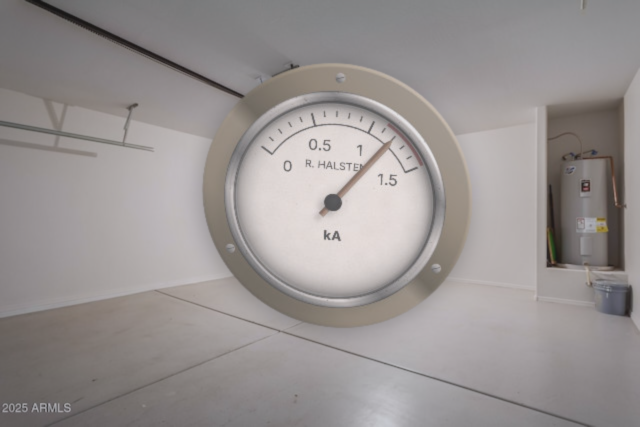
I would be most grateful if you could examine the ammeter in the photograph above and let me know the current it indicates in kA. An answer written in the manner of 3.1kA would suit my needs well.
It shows 1.2kA
